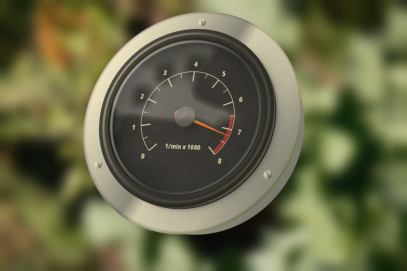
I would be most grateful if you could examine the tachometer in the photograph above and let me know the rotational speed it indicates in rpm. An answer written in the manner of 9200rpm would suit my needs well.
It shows 7250rpm
